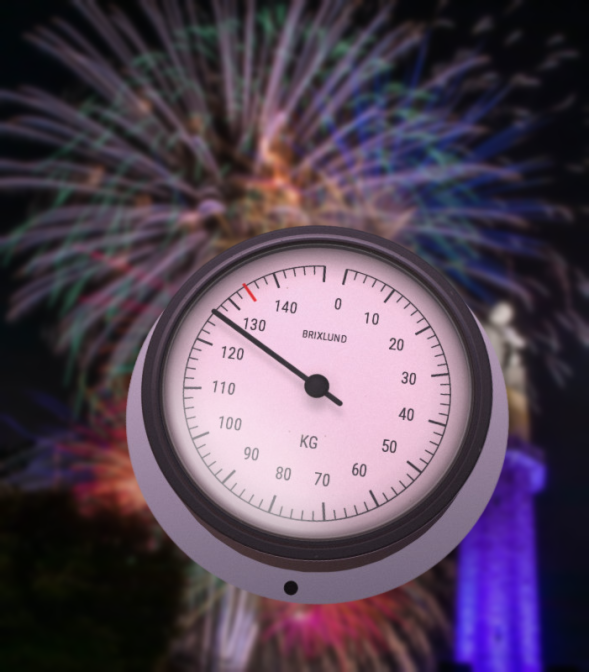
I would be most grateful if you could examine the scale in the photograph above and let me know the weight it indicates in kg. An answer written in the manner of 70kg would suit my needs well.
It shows 126kg
